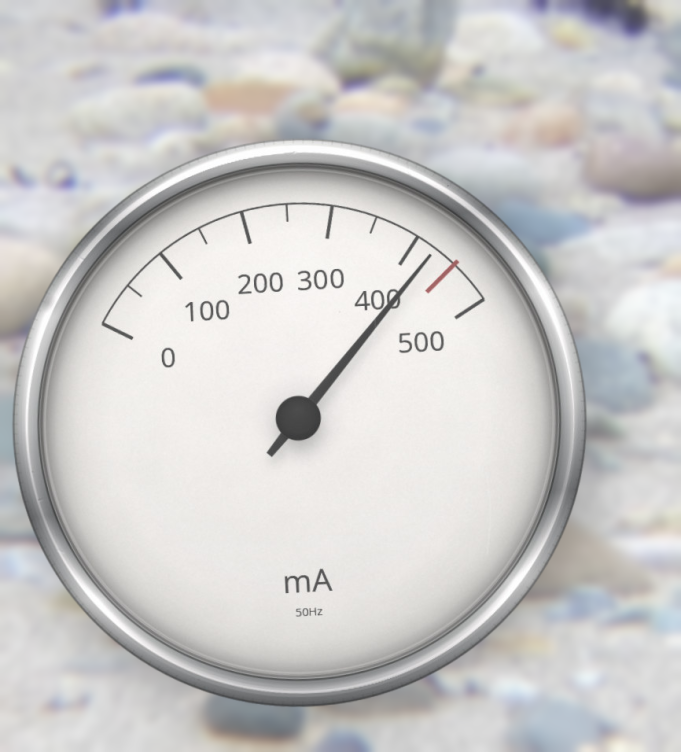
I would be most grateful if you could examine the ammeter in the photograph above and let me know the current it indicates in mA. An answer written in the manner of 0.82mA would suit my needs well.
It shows 425mA
